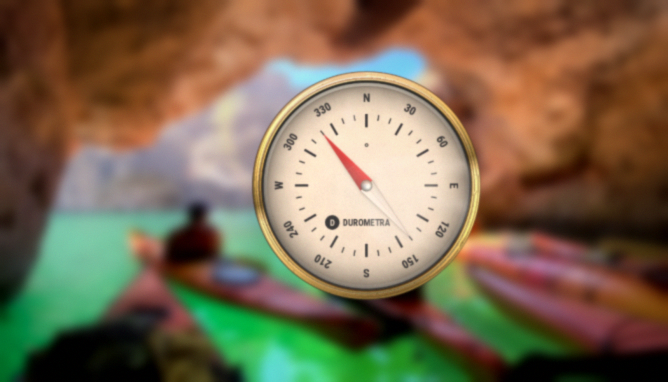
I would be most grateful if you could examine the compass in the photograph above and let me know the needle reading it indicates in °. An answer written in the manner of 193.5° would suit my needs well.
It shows 320°
